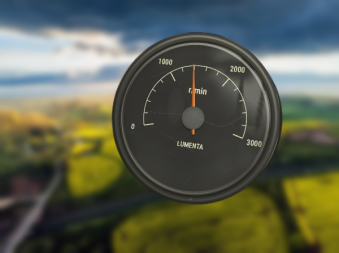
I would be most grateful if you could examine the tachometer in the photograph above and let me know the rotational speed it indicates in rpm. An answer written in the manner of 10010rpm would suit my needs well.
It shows 1400rpm
